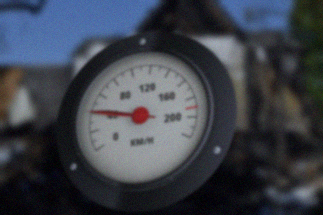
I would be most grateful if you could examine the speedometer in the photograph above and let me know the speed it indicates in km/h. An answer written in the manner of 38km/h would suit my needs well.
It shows 40km/h
